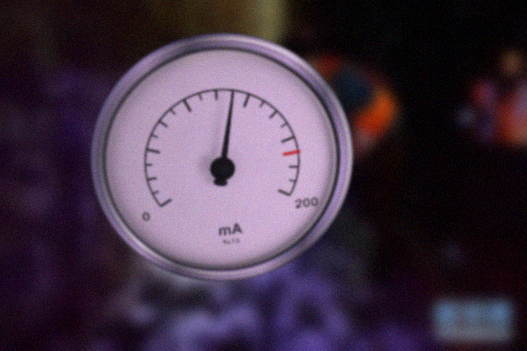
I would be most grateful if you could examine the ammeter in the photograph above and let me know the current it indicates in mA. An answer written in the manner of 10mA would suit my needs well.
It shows 110mA
